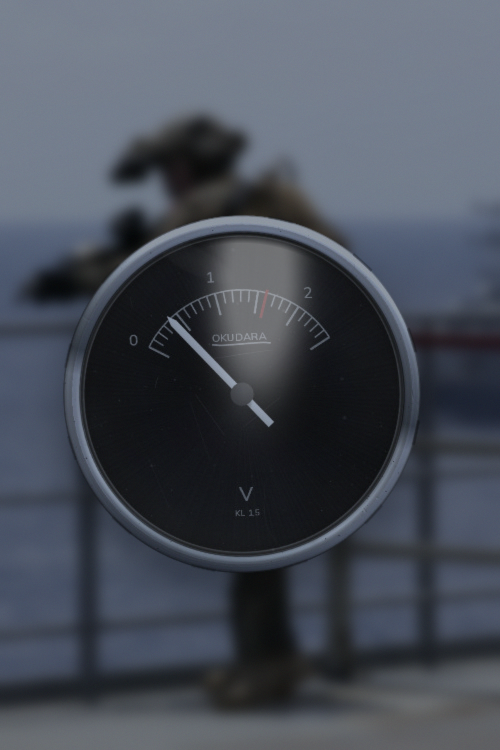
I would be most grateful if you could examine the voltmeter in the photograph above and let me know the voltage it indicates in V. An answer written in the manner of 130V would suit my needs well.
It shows 0.4V
